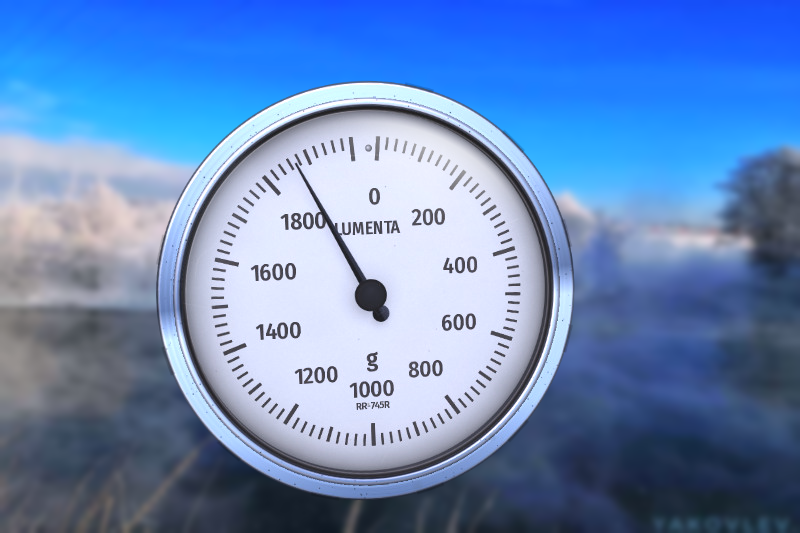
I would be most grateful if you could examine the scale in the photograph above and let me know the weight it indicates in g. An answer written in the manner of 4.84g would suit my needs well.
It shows 1870g
